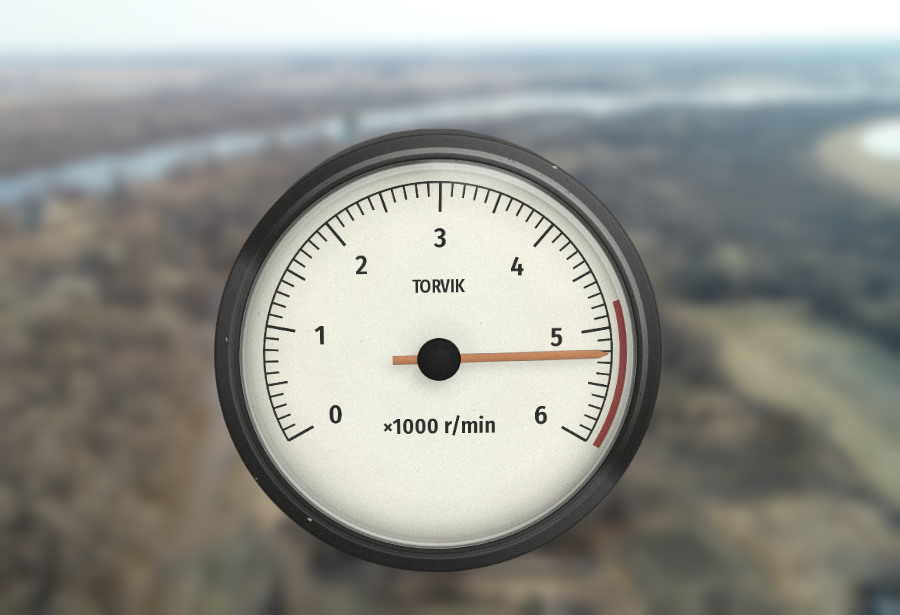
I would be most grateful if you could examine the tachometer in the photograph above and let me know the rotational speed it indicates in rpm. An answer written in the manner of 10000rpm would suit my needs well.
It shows 5200rpm
